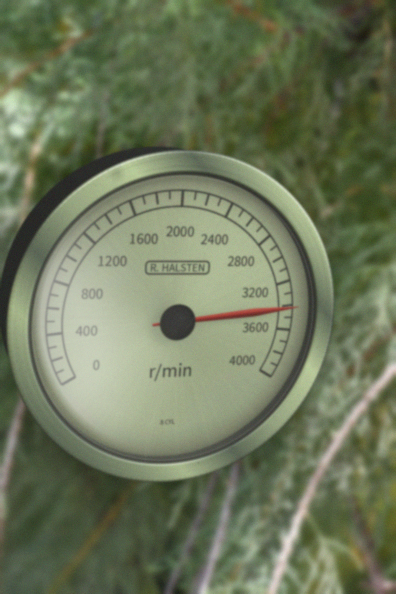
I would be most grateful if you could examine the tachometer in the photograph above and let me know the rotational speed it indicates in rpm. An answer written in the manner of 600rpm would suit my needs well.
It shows 3400rpm
